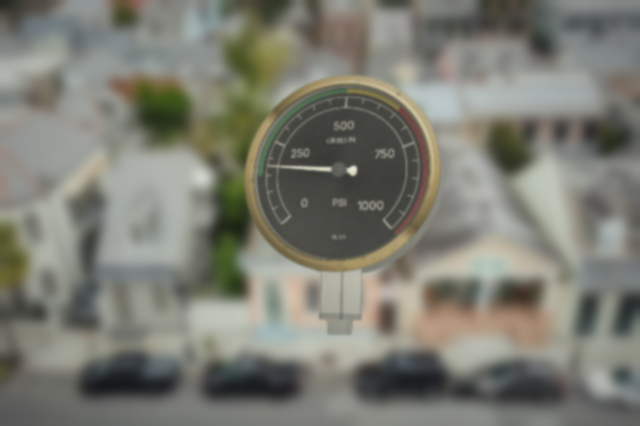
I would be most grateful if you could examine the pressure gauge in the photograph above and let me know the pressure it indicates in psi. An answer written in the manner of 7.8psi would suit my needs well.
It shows 175psi
